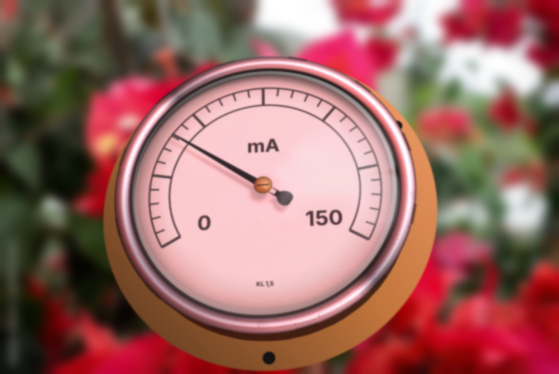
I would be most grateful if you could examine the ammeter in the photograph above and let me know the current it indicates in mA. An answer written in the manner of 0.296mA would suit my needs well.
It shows 40mA
